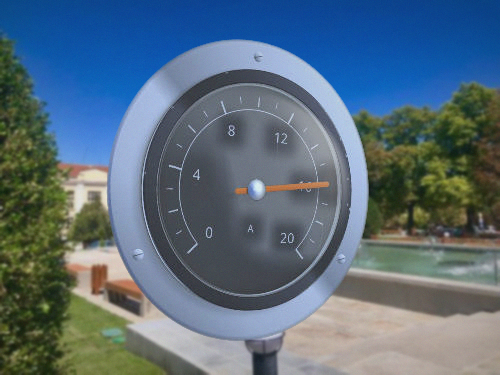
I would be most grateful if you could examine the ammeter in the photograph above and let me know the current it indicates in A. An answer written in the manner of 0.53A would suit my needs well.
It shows 16A
